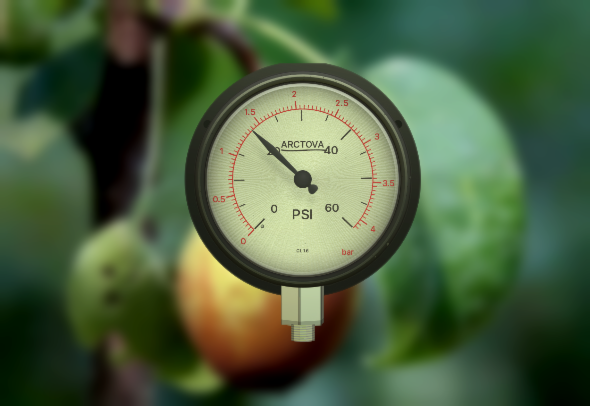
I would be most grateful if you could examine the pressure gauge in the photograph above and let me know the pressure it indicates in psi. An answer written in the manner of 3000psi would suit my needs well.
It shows 20psi
